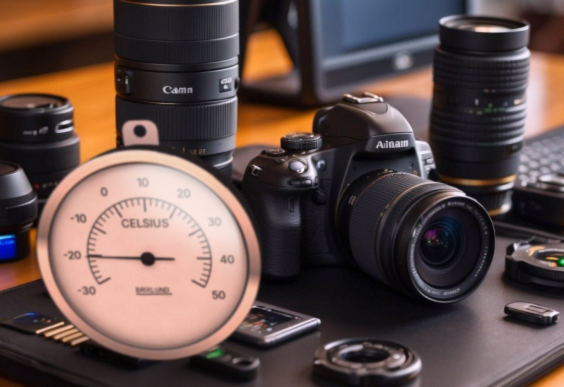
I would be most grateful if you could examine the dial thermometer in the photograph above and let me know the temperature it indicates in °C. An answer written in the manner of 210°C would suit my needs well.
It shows -20°C
